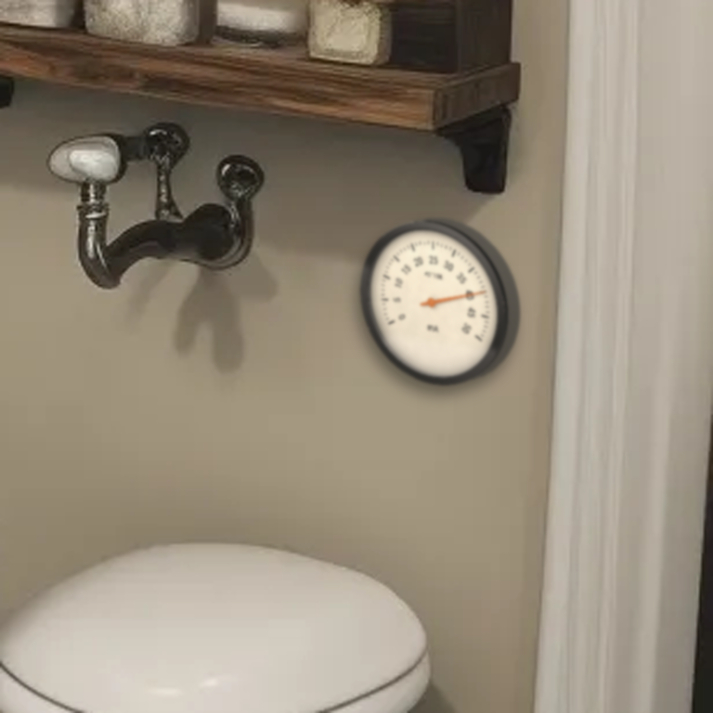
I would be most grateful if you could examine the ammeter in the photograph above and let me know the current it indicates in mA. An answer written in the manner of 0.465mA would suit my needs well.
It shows 40mA
